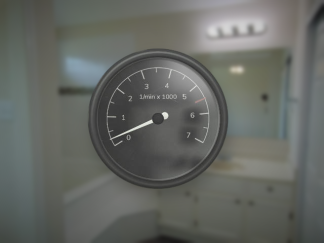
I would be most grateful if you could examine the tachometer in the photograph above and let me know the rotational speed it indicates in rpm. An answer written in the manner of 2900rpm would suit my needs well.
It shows 250rpm
